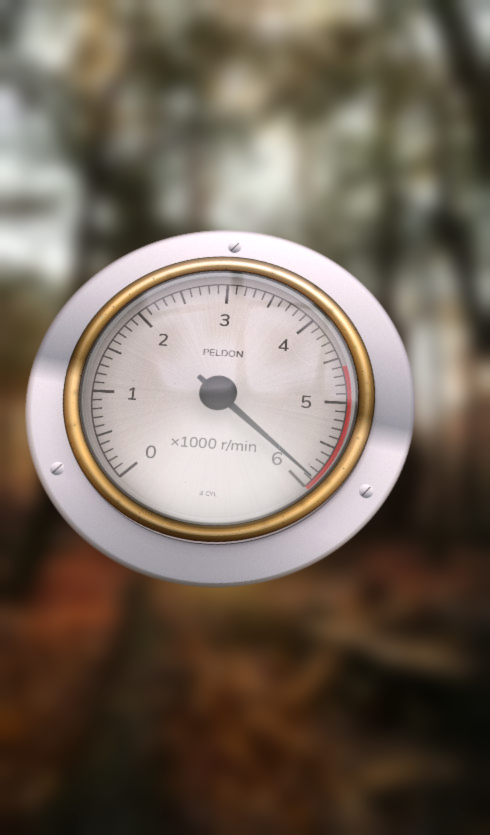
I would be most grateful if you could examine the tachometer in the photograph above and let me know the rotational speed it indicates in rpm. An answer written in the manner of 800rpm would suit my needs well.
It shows 5900rpm
